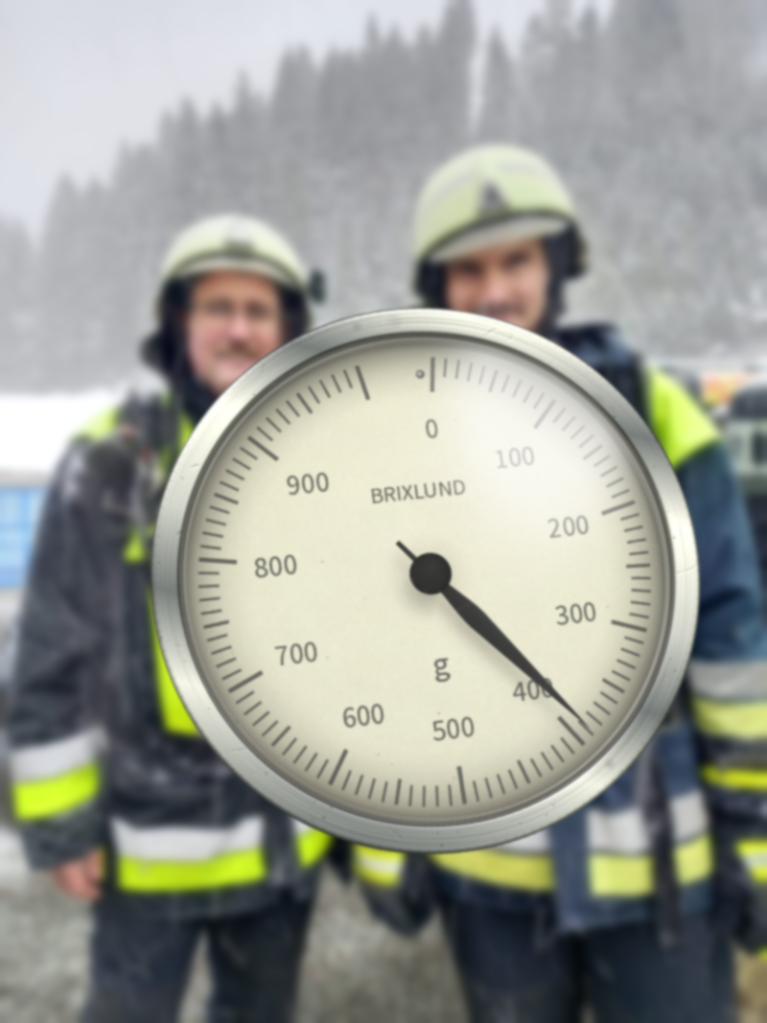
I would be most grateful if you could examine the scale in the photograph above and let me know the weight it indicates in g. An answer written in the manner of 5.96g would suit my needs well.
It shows 390g
